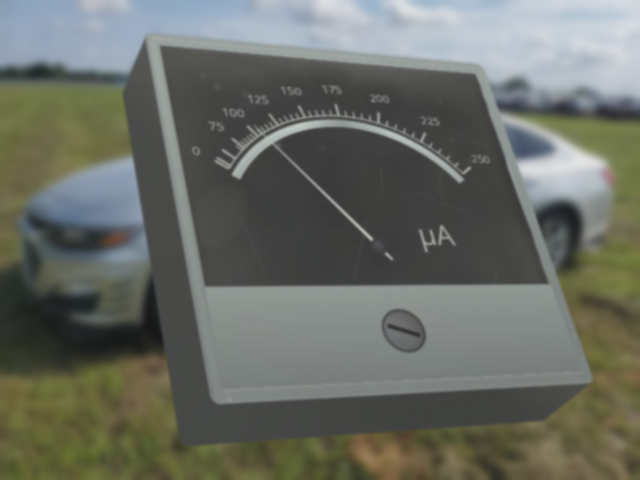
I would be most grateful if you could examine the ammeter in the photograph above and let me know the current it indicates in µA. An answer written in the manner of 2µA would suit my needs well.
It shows 100µA
